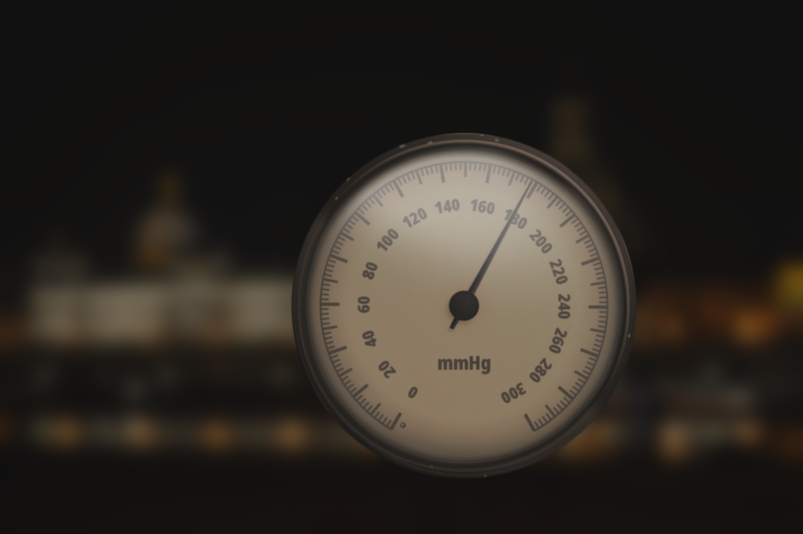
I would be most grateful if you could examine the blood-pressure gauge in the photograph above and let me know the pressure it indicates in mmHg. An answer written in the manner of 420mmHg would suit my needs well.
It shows 178mmHg
